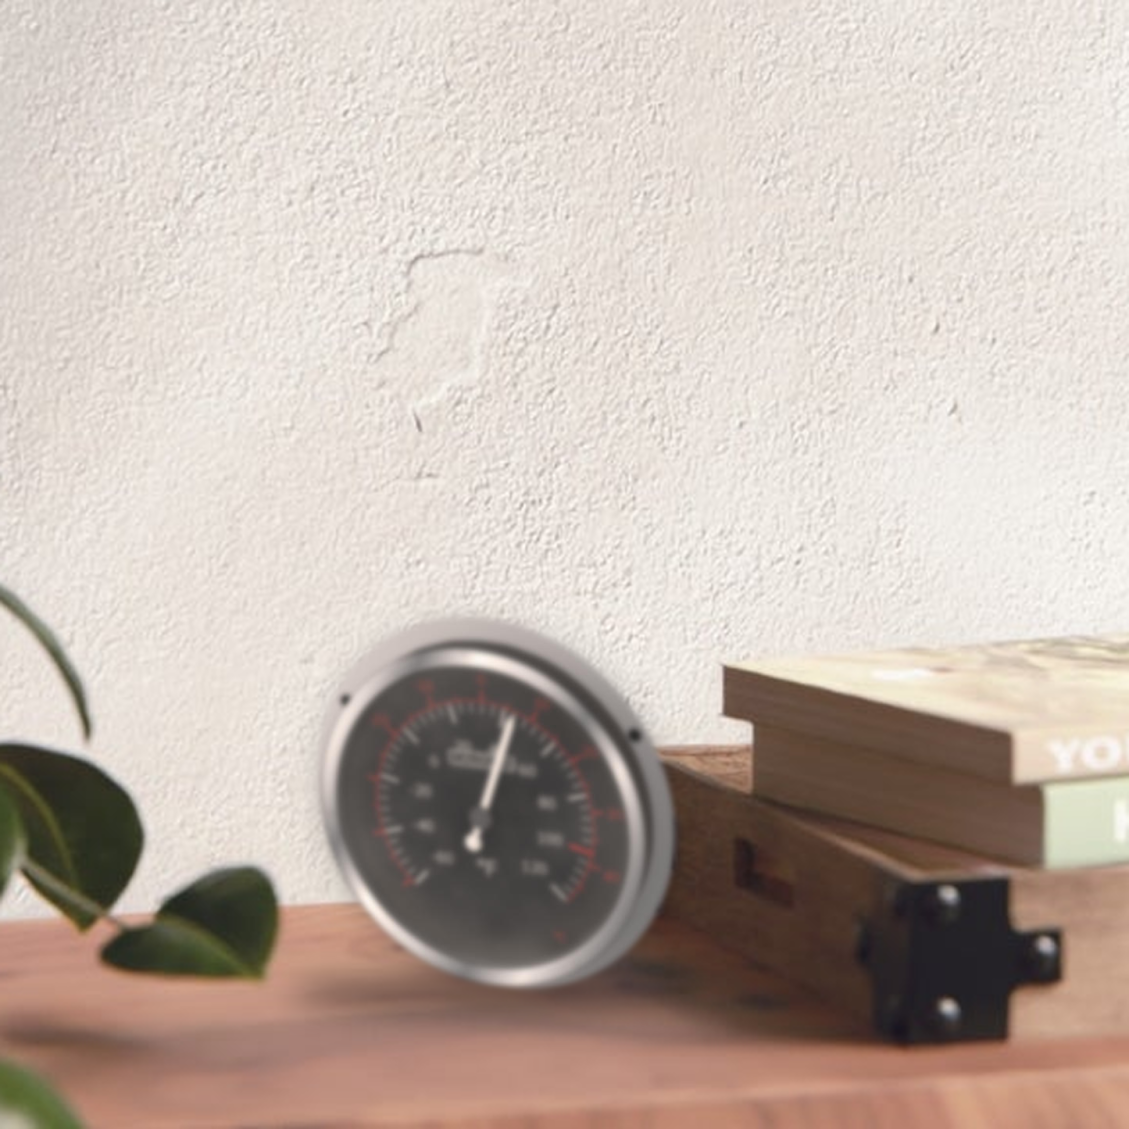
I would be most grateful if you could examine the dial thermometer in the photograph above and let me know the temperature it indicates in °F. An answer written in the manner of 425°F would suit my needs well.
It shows 44°F
